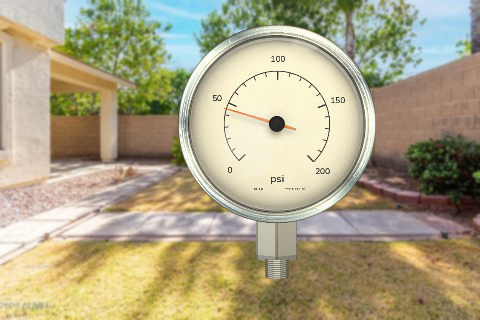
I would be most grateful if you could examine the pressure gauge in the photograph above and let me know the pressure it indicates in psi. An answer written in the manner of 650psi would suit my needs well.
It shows 45psi
